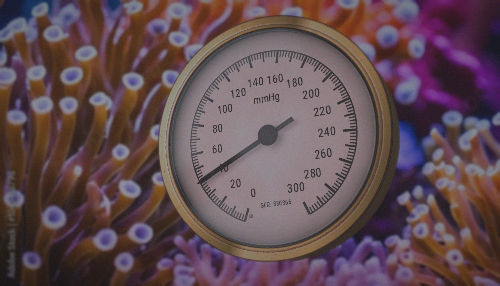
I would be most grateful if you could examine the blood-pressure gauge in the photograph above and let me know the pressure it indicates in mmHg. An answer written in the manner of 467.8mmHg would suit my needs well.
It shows 40mmHg
